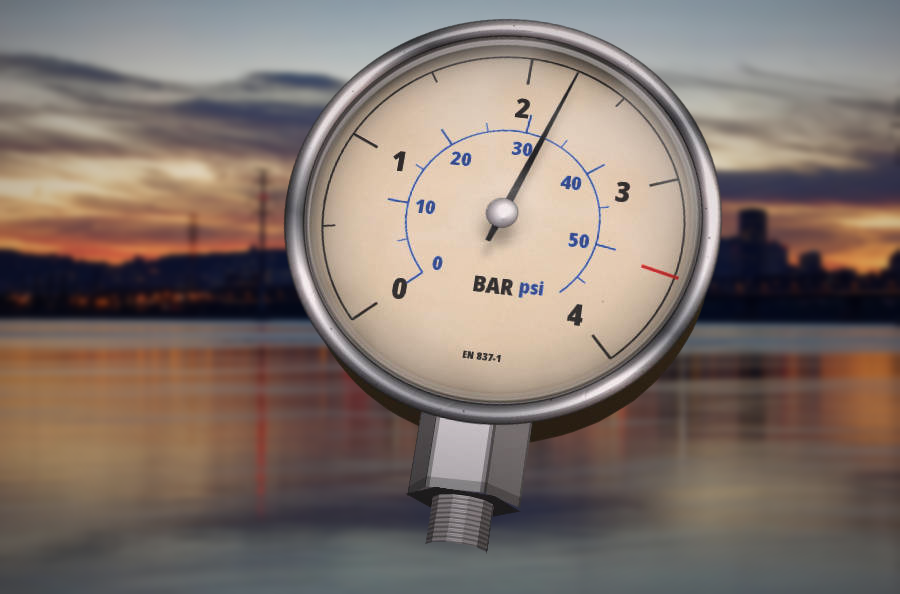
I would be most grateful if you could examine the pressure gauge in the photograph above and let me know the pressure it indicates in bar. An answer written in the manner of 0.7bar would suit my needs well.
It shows 2.25bar
